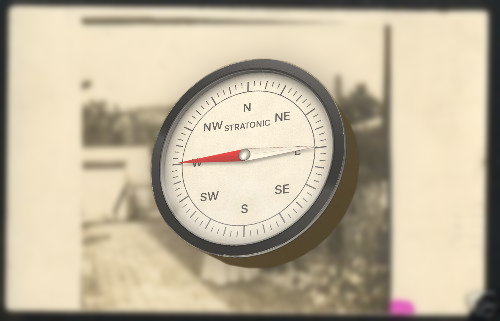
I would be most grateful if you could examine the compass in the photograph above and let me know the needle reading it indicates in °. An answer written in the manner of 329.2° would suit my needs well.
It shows 270°
